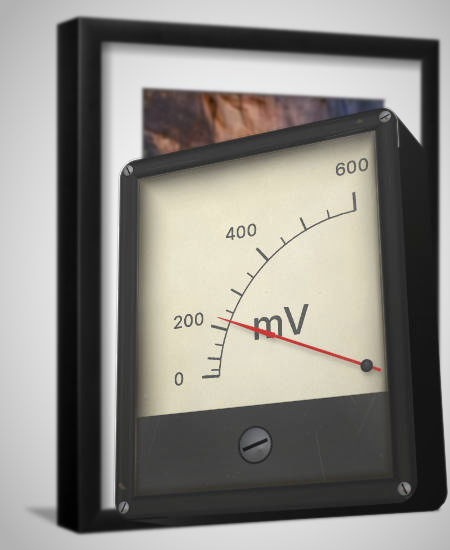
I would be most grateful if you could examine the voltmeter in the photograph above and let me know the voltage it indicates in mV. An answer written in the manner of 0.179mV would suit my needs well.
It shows 225mV
